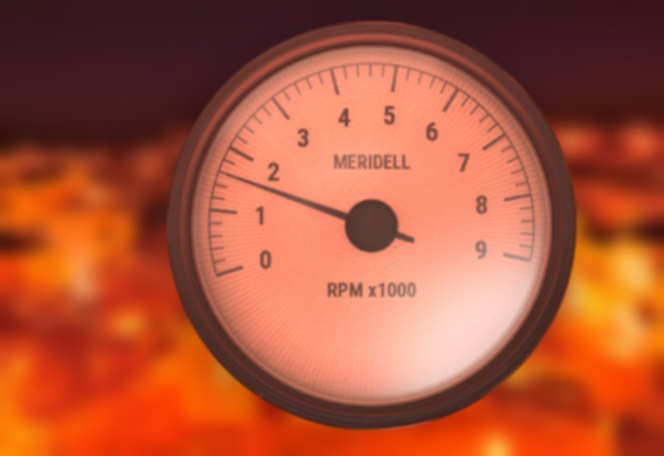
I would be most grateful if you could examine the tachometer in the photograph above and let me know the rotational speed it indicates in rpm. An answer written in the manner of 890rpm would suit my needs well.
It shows 1600rpm
